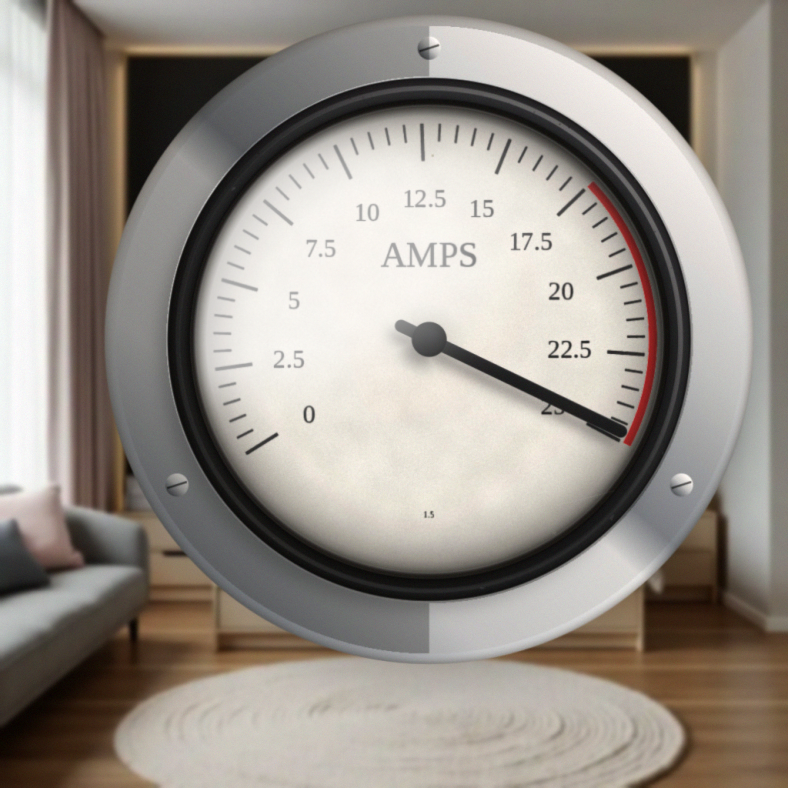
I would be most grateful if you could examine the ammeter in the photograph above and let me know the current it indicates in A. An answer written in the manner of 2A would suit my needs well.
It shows 24.75A
